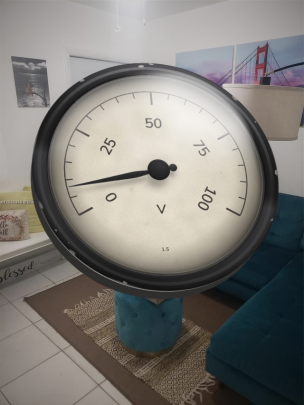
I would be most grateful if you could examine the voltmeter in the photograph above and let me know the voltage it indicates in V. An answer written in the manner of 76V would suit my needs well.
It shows 7.5V
